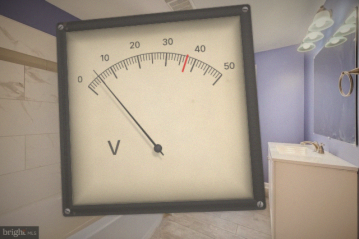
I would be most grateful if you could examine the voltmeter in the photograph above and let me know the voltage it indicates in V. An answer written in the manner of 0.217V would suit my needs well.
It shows 5V
